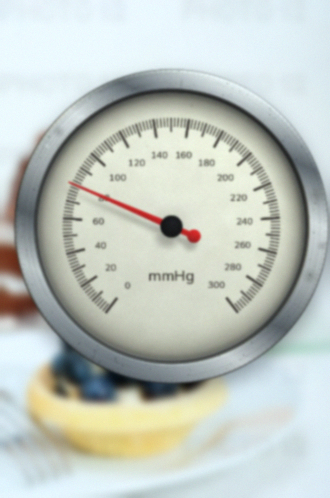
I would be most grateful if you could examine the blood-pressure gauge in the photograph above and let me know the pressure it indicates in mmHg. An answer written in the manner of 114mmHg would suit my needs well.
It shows 80mmHg
